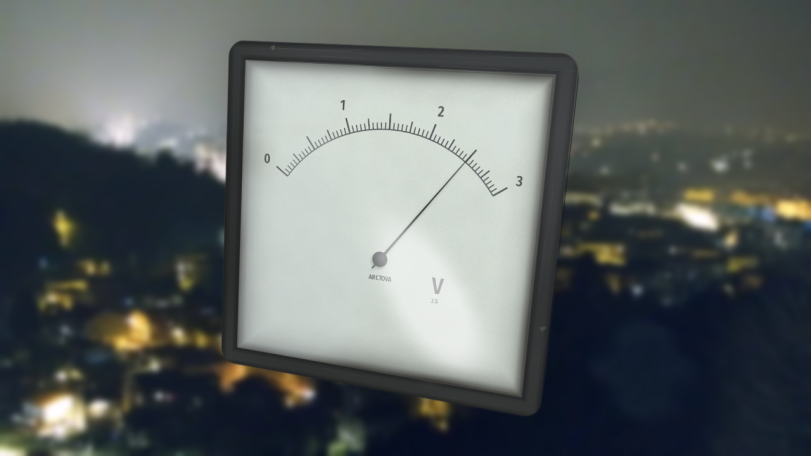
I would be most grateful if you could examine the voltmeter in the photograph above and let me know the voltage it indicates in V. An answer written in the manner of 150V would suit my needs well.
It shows 2.5V
